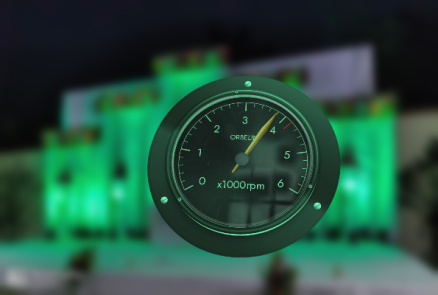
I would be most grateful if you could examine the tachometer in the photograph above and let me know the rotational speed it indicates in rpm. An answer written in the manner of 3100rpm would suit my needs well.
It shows 3800rpm
